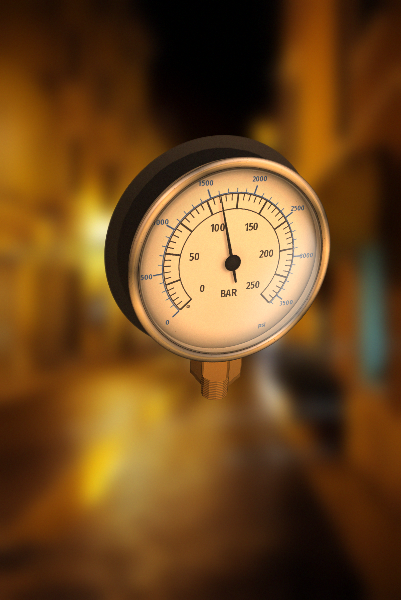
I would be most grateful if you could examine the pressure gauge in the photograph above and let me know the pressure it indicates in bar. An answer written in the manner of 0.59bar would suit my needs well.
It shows 110bar
